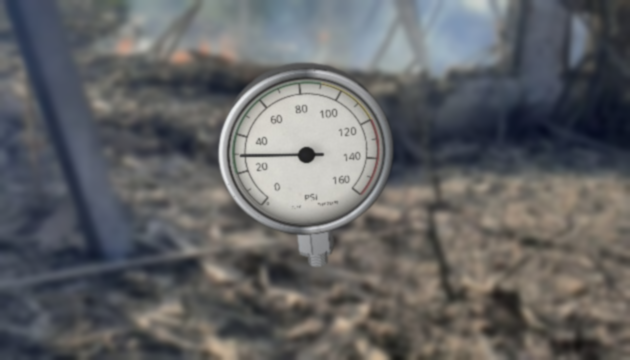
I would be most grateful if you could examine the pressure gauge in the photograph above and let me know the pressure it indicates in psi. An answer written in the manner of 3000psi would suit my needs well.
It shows 30psi
